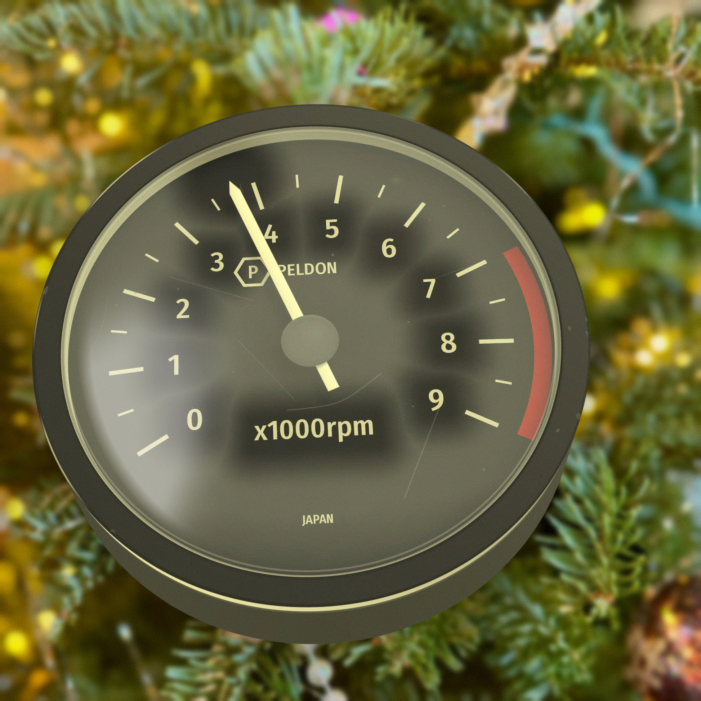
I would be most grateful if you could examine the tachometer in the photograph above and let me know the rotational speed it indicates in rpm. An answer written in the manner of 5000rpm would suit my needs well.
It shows 3750rpm
